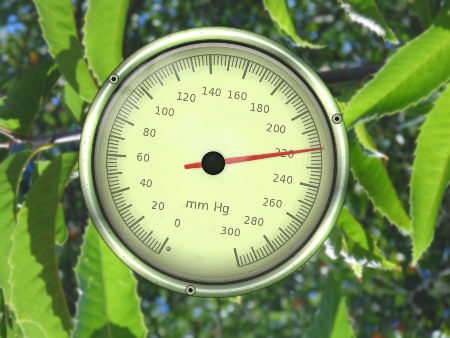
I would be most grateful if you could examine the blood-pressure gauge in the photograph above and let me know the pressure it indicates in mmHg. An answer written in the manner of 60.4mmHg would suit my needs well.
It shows 220mmHg
